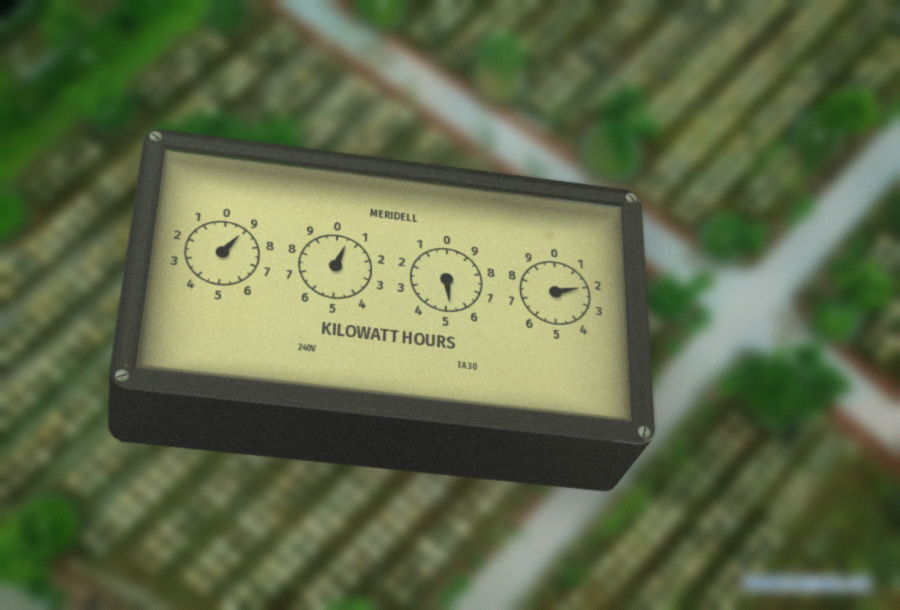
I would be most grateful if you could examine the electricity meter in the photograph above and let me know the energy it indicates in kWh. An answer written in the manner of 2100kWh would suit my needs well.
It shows 9052kWh
